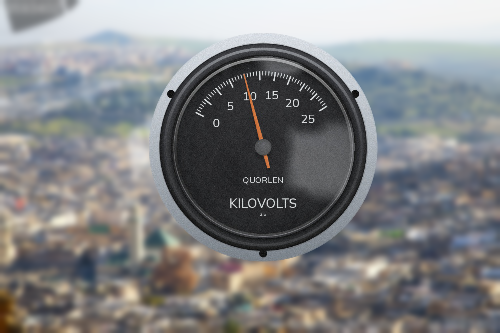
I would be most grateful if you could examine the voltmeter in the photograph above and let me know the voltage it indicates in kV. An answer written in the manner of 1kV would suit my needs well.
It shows 10kV
